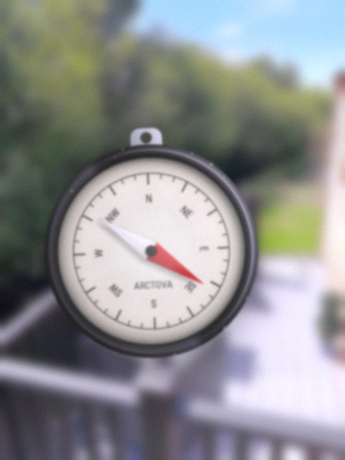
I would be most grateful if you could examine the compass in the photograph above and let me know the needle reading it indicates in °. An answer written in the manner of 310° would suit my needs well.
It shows 125°
